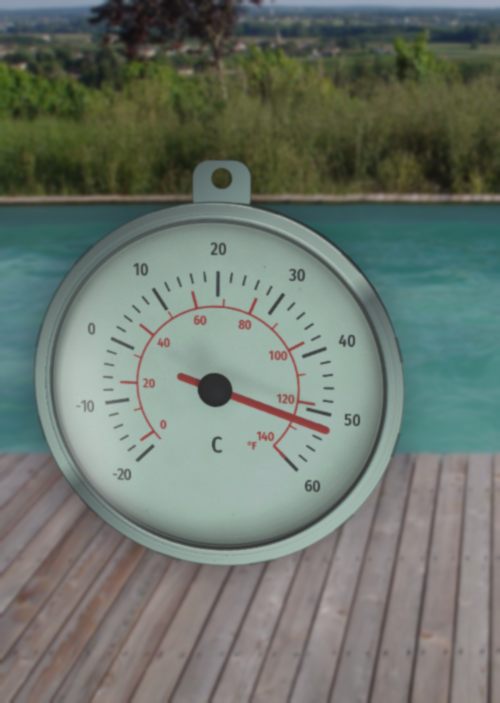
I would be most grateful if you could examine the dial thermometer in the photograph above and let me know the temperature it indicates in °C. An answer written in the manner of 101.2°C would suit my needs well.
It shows 52°C
